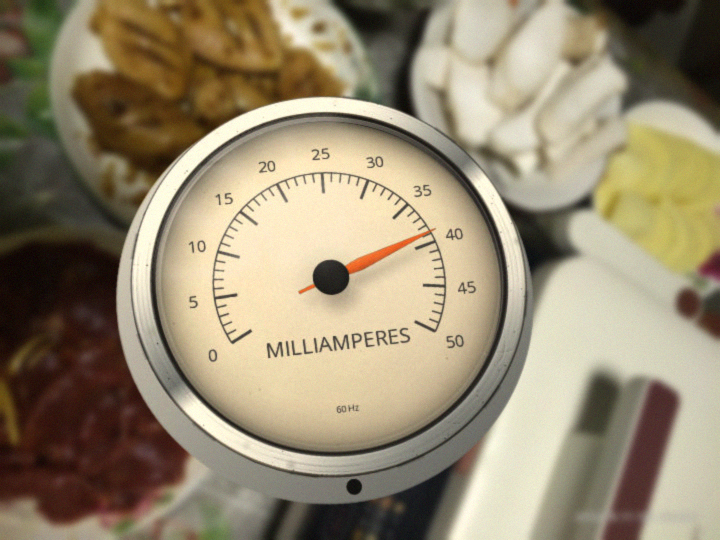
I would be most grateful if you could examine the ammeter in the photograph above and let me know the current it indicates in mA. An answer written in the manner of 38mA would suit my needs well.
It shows 39mA
